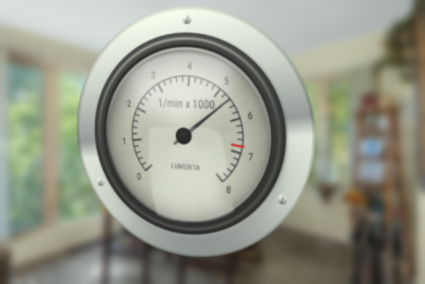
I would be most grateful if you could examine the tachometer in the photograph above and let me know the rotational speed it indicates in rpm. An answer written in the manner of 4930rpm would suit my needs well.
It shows 5400rpm
